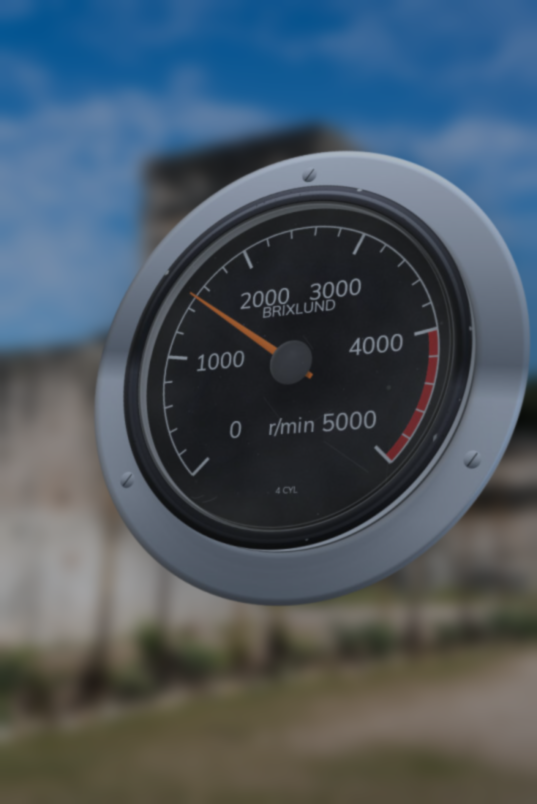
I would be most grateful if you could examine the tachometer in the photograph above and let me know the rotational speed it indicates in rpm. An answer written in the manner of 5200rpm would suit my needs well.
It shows 1500rpm
